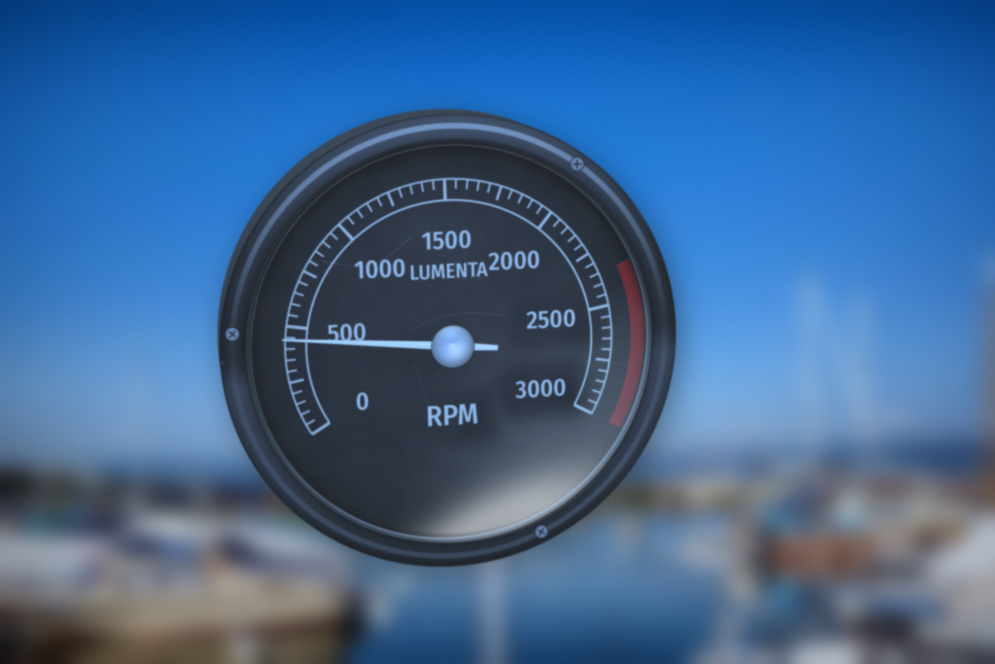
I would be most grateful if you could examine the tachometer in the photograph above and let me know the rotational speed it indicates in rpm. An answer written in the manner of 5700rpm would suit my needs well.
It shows 450rpm
